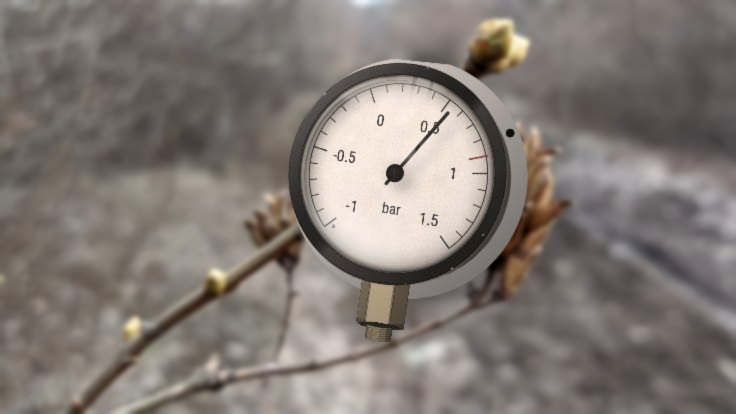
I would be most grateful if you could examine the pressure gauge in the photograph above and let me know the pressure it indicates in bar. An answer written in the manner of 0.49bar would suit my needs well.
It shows 0.55bar
